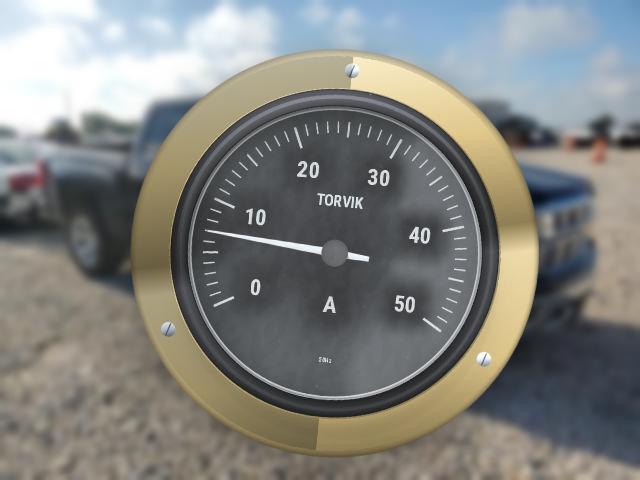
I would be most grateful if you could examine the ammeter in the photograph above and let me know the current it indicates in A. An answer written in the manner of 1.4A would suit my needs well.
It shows 7A
